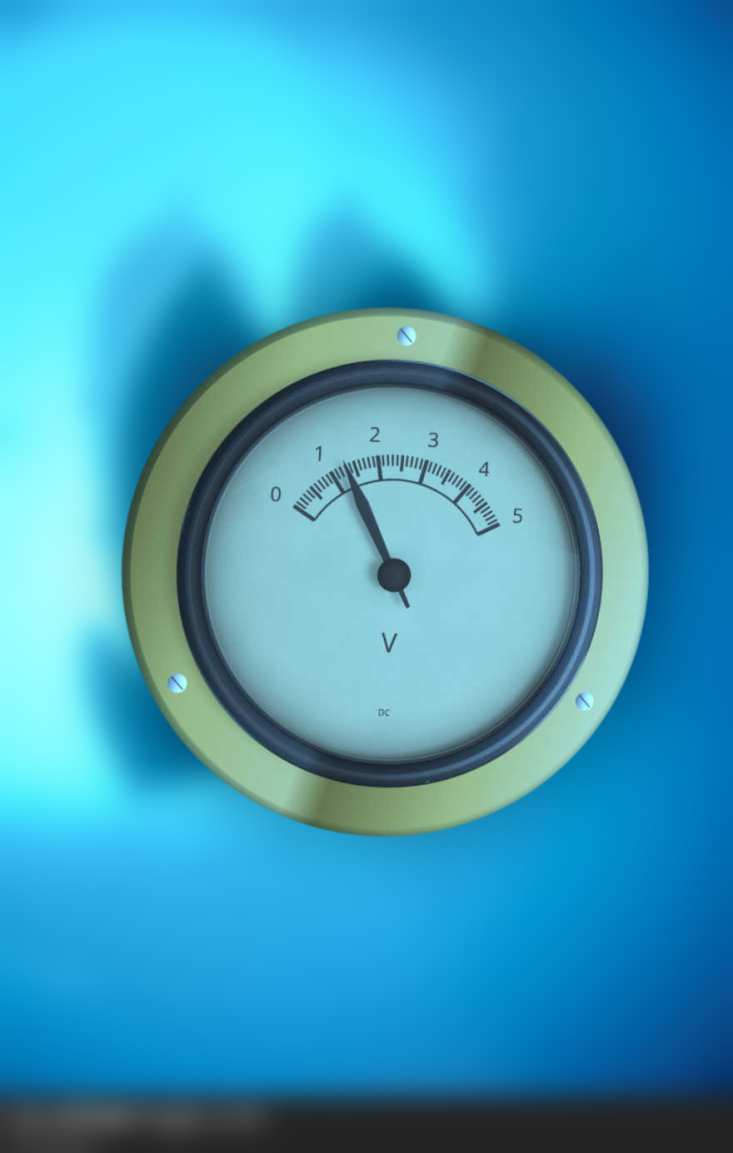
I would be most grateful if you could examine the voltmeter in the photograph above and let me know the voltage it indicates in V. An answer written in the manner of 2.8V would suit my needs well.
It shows 1.3V
